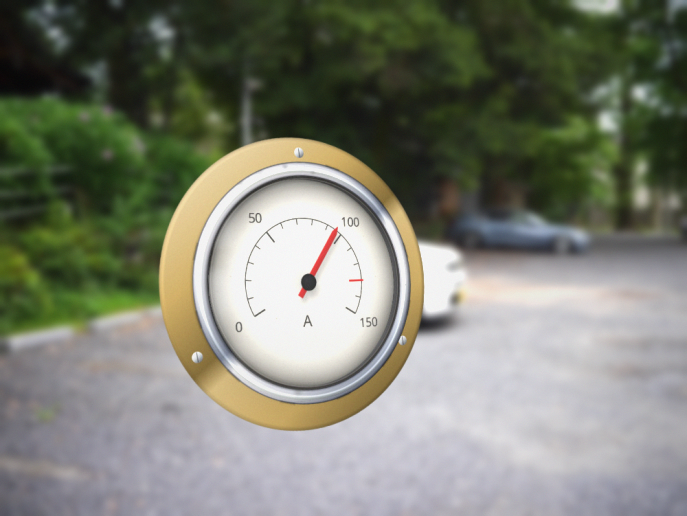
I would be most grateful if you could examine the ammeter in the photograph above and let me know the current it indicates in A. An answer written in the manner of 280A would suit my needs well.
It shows 95A
